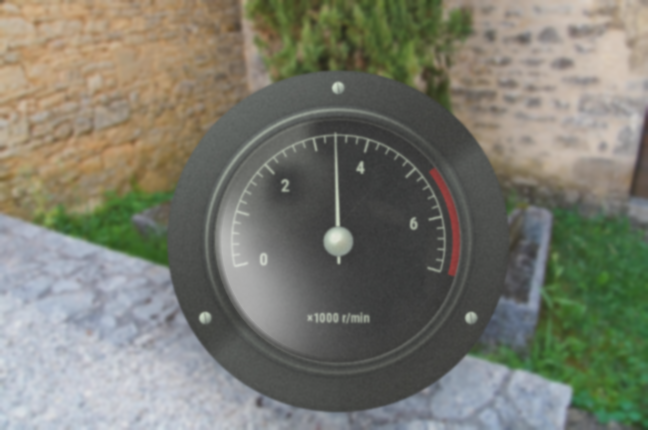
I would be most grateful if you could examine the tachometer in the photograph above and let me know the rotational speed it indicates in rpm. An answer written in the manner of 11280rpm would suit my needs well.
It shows 3400rpm
